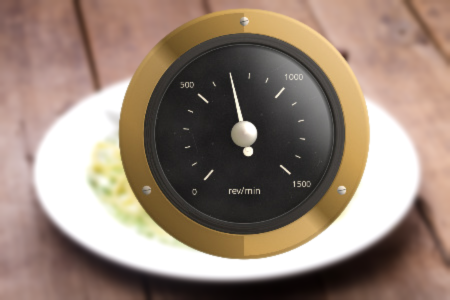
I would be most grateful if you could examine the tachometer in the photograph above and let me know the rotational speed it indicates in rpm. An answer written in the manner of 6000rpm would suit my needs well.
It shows 700rpm
